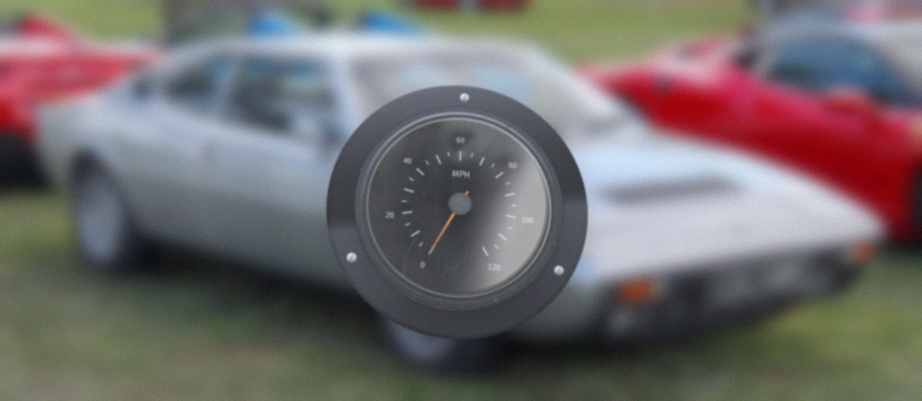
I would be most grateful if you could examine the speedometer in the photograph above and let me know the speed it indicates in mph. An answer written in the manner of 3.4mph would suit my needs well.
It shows 0mph
